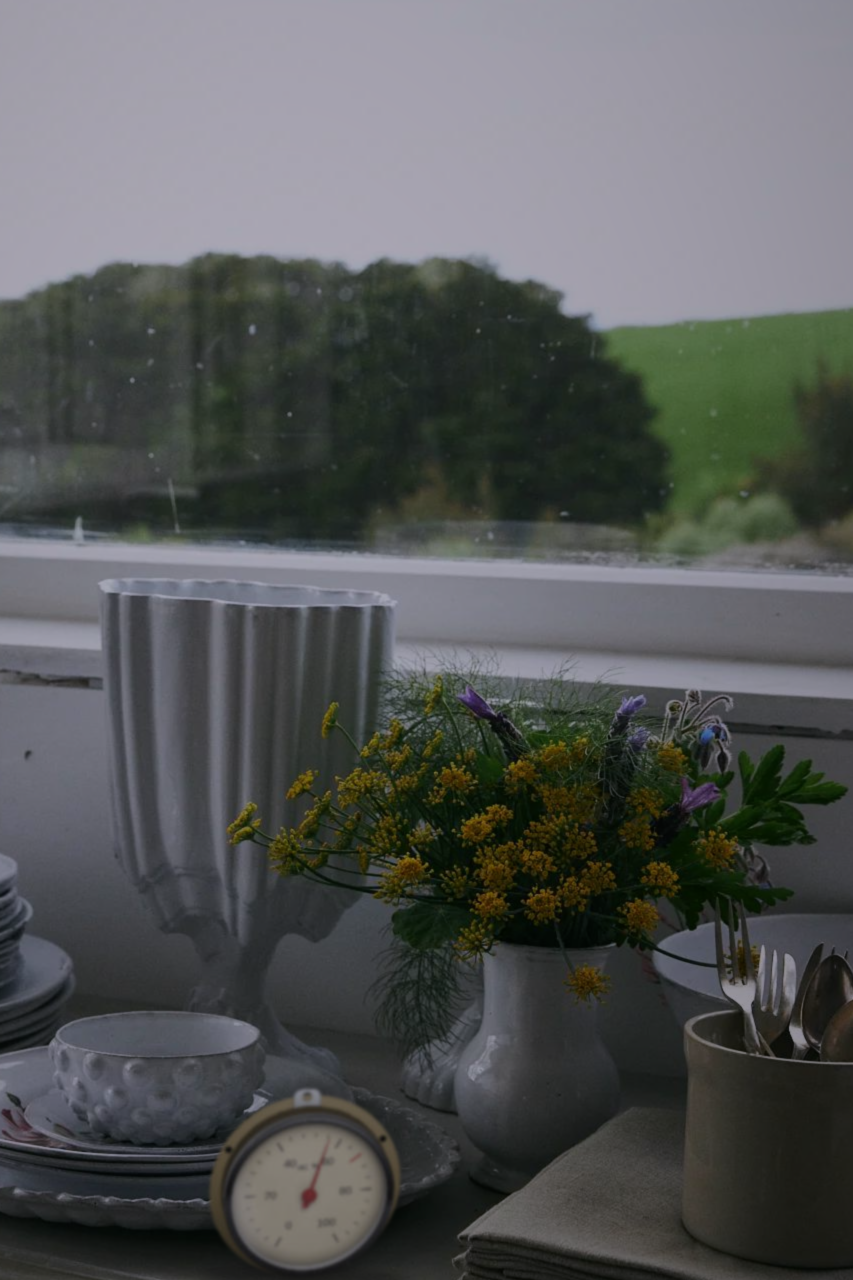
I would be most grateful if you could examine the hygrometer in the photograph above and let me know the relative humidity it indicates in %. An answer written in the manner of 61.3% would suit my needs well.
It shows 56%
